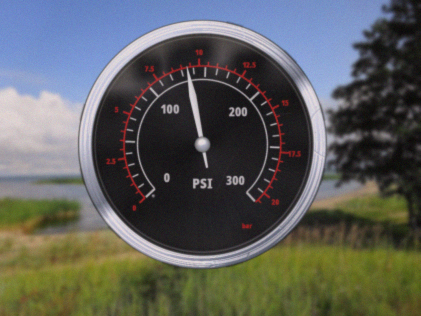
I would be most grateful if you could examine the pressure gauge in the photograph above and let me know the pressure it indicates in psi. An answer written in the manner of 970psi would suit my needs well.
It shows 135psi
